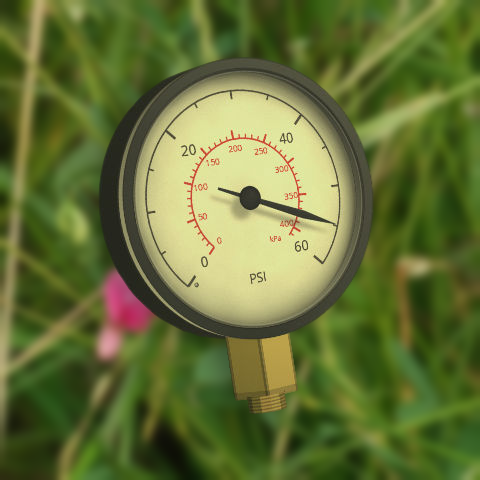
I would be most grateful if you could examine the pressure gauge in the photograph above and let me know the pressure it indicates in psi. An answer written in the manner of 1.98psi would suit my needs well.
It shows 55psi
